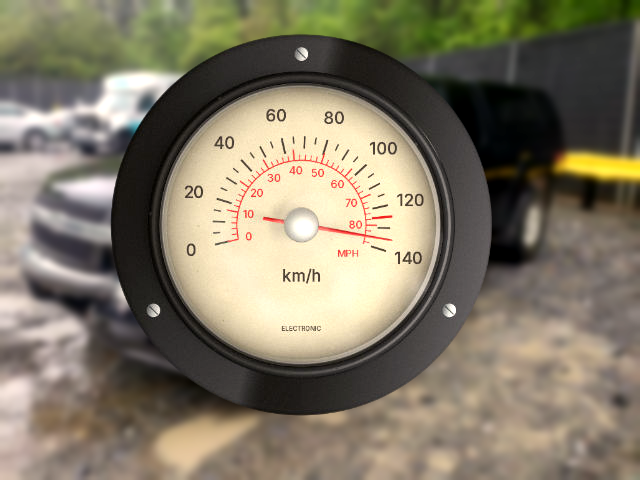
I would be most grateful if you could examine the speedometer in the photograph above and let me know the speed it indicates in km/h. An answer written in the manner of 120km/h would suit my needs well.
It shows 135km/h
